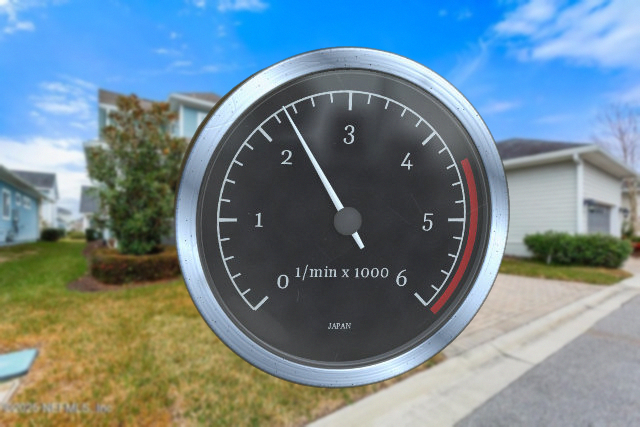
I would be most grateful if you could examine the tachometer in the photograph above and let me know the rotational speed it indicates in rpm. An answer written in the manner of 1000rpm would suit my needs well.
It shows 2300rpm
